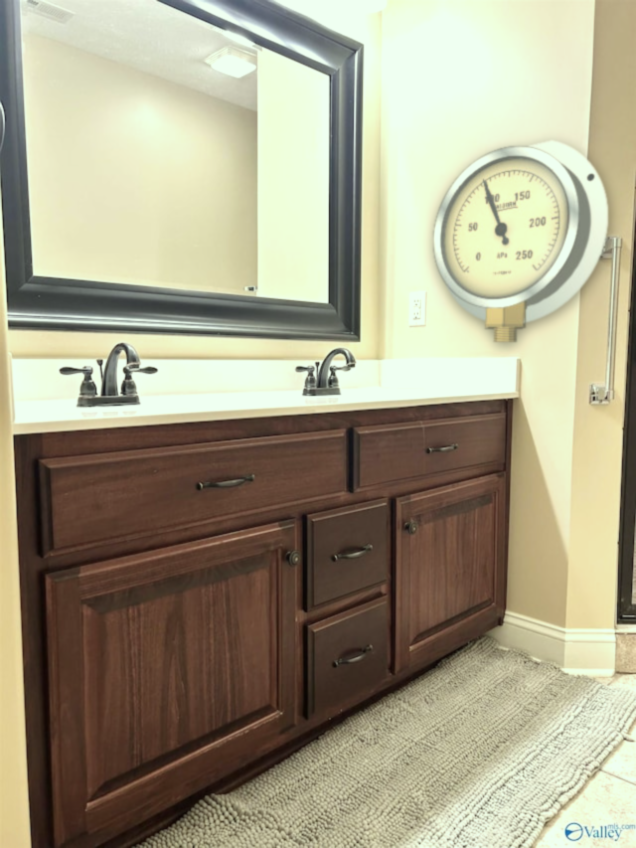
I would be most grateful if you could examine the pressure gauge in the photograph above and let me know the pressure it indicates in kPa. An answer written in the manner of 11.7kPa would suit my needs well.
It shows 100kPa
